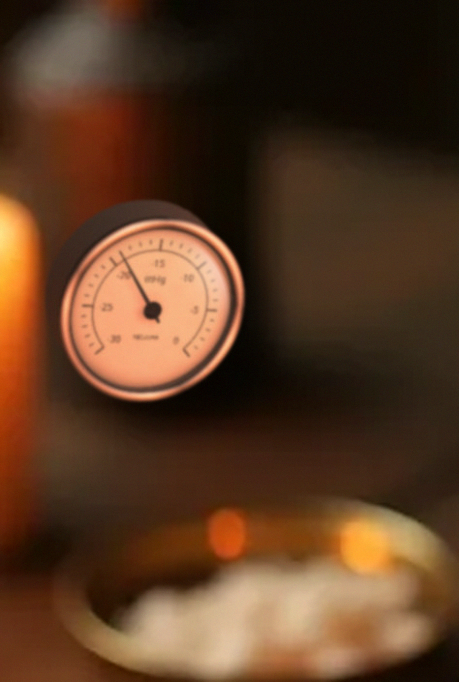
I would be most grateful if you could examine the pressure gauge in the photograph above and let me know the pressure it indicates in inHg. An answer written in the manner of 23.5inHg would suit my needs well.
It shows -19inHg
